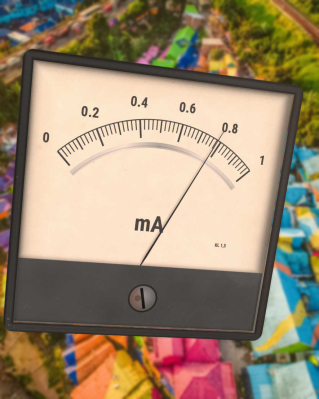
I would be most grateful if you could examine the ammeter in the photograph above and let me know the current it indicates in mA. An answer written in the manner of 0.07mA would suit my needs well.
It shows 0.78mA
